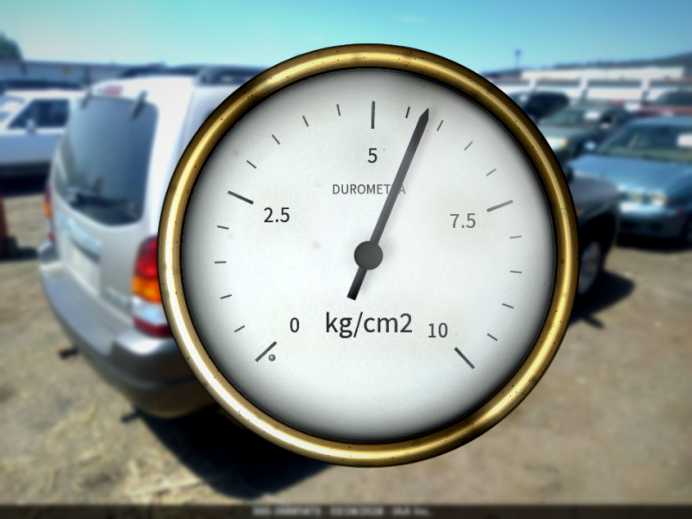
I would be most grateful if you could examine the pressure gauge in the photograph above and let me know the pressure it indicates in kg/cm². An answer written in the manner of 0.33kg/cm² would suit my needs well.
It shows 5.75kg/cm²
